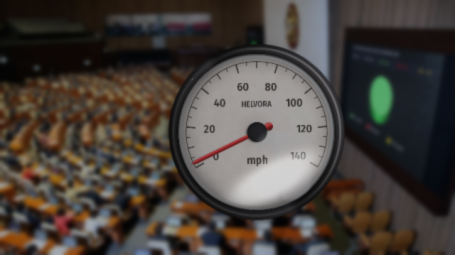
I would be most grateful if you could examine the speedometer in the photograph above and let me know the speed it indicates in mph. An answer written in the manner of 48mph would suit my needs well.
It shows 2.5mph
